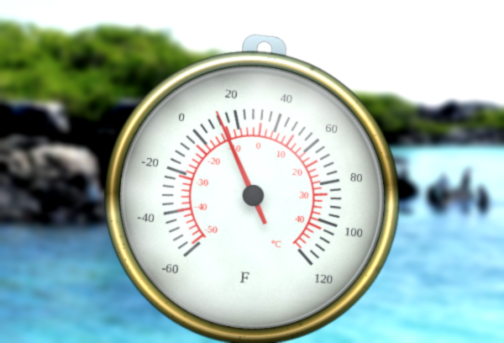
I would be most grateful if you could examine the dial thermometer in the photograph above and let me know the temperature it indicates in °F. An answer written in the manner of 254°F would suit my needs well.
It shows 12°F
